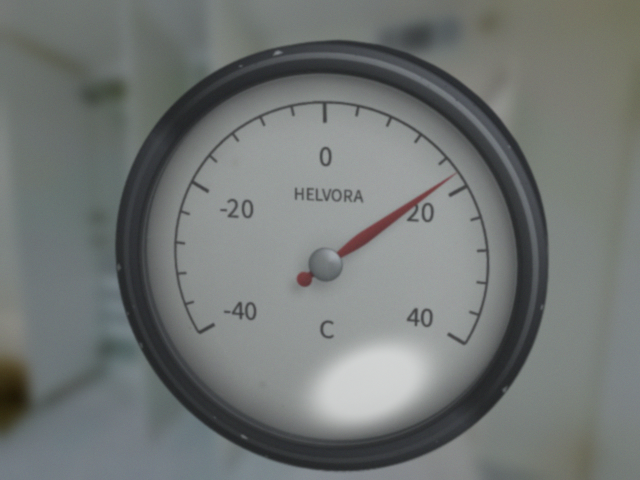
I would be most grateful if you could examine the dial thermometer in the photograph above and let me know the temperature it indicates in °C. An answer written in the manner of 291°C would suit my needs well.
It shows 18°C
